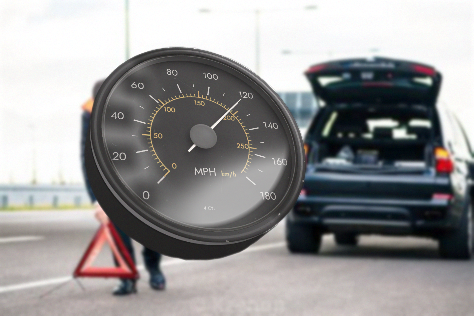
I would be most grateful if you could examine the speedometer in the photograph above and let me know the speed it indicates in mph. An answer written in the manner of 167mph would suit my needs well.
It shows 120mph
